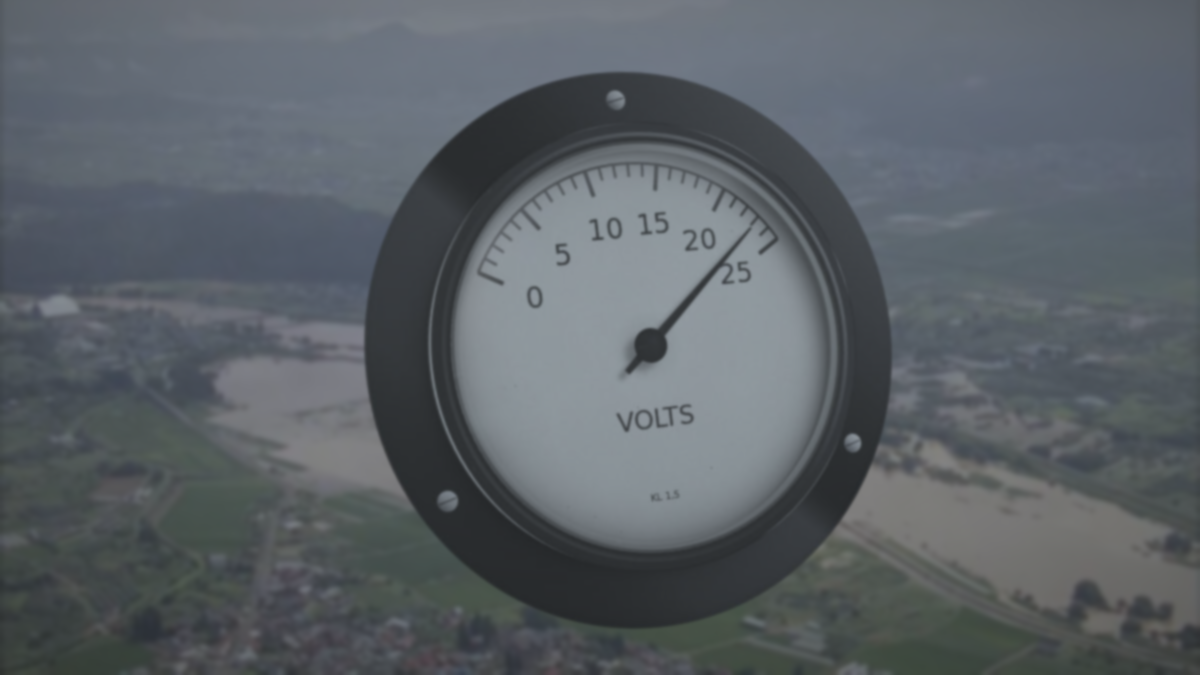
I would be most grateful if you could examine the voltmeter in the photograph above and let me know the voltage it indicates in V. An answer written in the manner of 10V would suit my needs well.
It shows 23V
